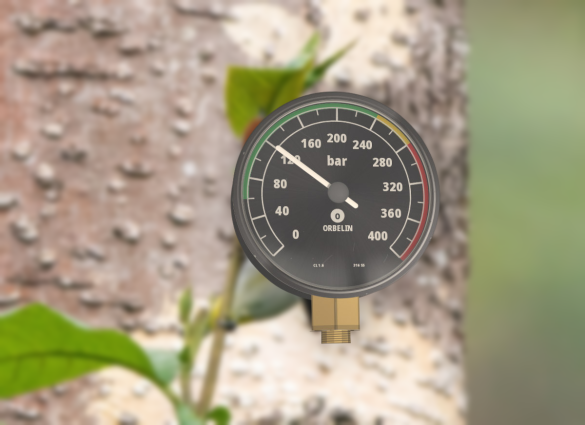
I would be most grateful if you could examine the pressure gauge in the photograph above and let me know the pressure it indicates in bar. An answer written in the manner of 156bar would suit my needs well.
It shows 120bar
